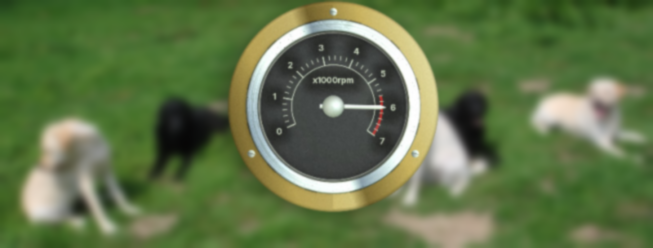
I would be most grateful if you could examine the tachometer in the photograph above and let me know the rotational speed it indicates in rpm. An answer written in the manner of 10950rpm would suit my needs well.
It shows 6000rpm
